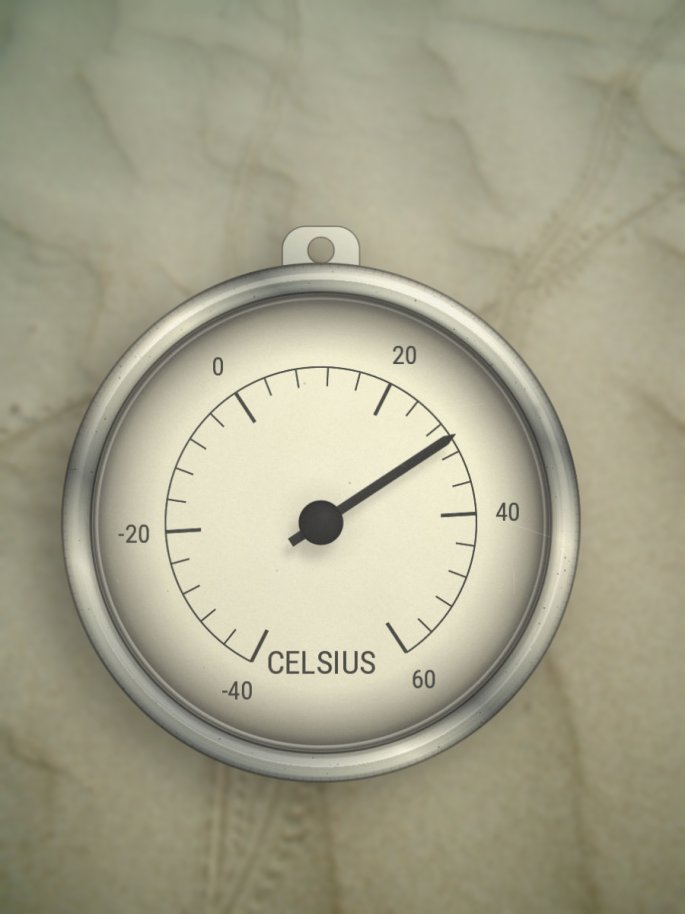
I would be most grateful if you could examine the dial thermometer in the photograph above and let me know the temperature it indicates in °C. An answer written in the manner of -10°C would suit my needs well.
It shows 30°C
